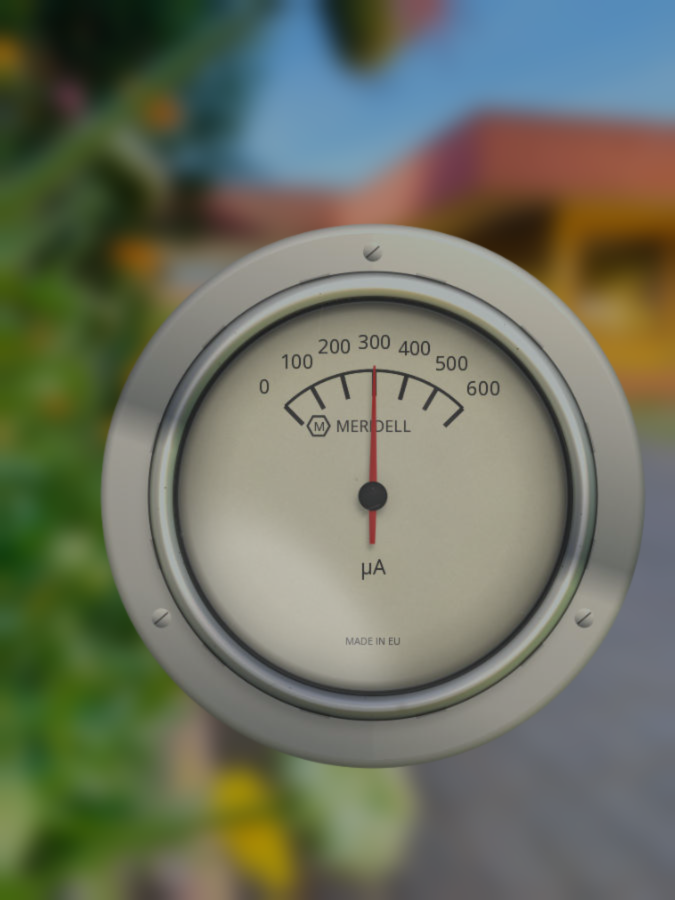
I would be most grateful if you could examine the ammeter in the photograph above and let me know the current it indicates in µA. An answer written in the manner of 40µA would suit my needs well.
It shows 300µA
